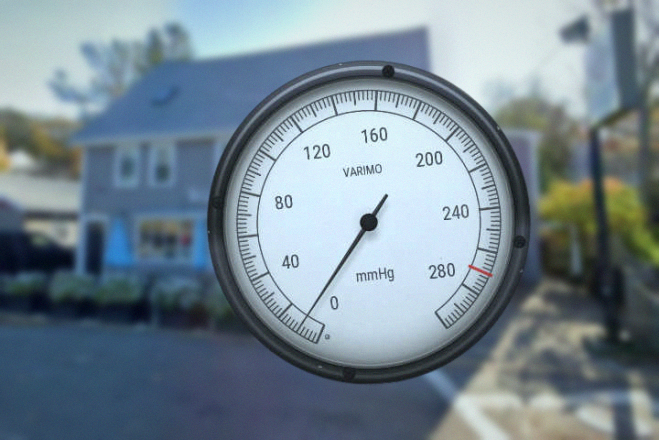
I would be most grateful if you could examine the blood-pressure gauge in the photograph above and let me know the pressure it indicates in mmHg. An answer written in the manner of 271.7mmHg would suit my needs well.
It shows 10mmHg
